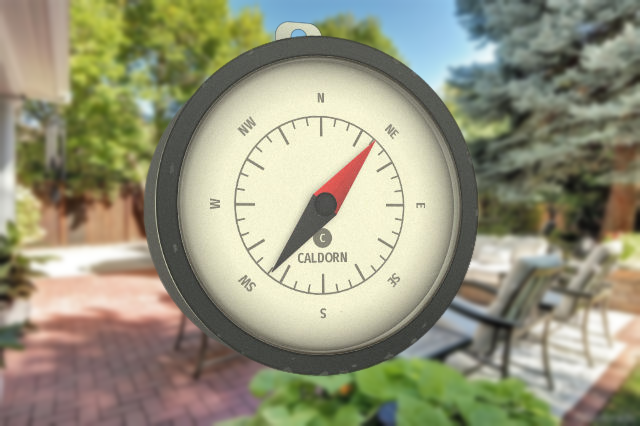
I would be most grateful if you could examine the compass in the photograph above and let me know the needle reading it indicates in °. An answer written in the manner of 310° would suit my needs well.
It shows 40°
